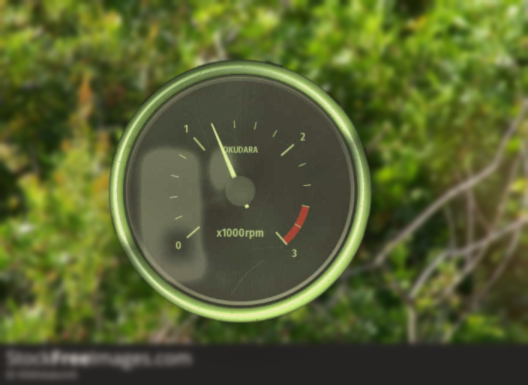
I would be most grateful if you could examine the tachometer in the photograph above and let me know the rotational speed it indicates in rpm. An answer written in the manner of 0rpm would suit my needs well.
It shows 1200rpm
